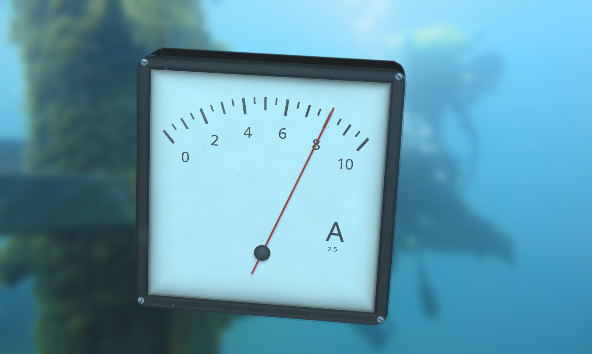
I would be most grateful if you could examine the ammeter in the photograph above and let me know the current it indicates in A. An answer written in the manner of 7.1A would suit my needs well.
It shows 8A
